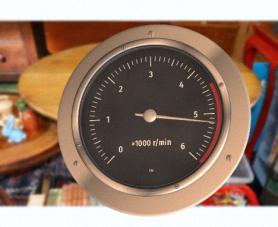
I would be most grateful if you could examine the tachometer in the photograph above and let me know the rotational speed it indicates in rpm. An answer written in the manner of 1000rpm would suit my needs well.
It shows 5200rpm
